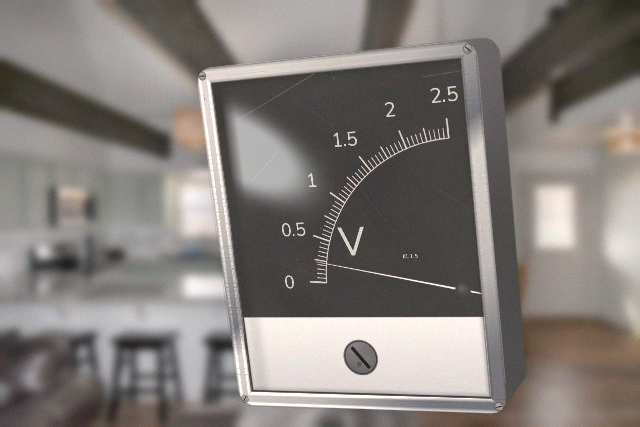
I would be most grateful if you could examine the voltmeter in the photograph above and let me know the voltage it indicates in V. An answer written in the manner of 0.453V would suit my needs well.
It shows 0.25V
